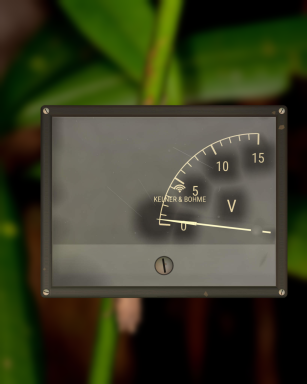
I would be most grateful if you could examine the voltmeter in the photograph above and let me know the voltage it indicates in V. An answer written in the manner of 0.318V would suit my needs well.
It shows 0.5V
